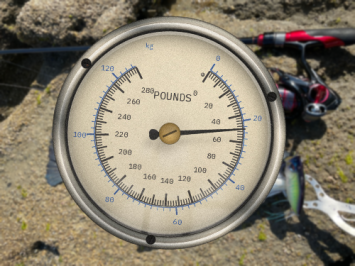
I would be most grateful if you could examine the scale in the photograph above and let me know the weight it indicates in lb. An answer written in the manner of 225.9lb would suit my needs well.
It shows 50lb
